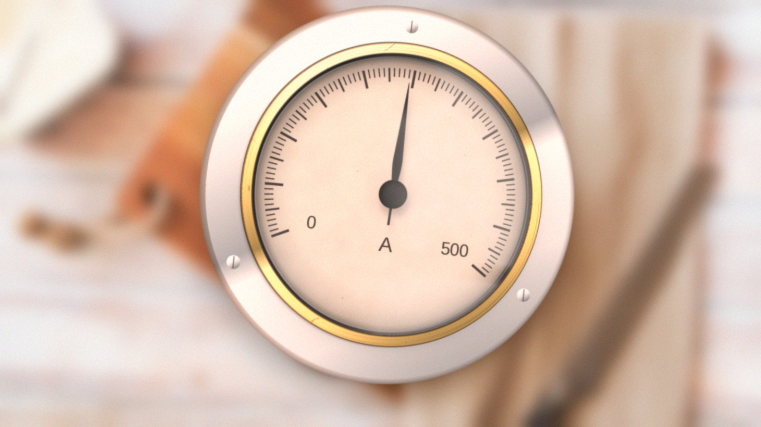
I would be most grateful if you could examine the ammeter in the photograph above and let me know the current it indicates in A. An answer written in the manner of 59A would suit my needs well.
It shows 245A
